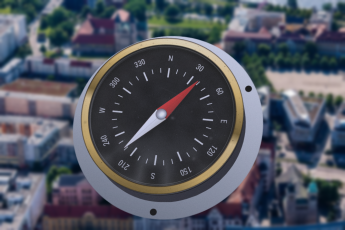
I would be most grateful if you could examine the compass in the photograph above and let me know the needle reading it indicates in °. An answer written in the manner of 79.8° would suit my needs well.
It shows 40°
